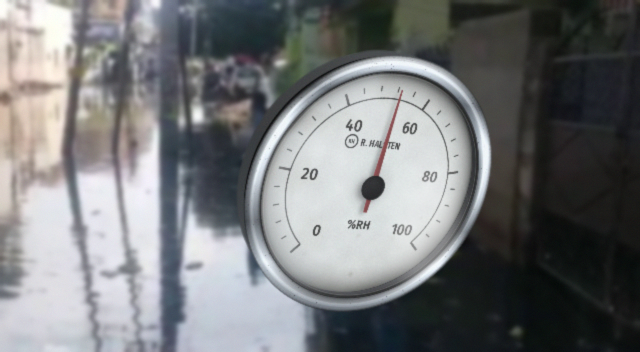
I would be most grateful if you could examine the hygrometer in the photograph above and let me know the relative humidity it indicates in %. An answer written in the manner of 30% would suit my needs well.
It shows 52%
